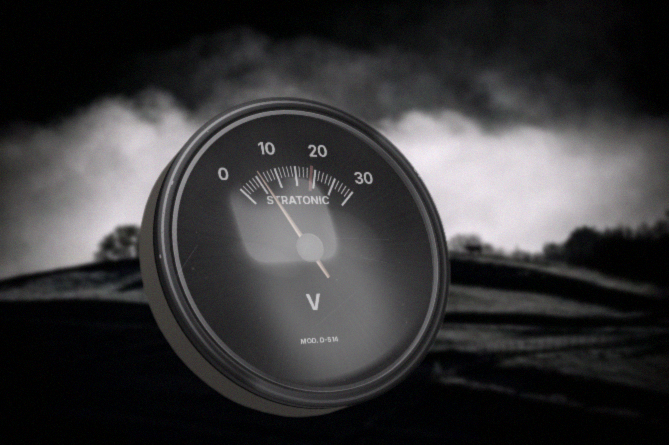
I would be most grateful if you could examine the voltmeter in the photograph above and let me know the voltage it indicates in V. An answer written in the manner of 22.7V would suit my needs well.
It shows 5V
